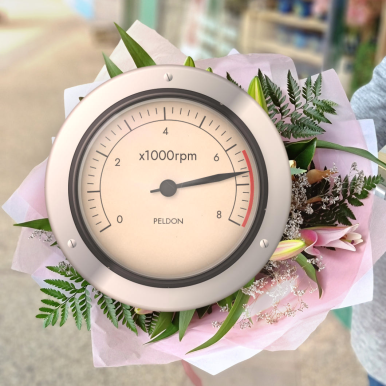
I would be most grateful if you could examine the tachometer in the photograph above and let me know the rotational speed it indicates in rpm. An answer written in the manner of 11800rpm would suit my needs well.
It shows 6700rpm
